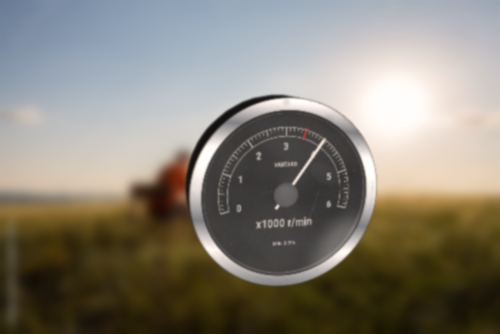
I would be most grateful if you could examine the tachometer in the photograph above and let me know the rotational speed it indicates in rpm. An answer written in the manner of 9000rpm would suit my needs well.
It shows 4000rpm
